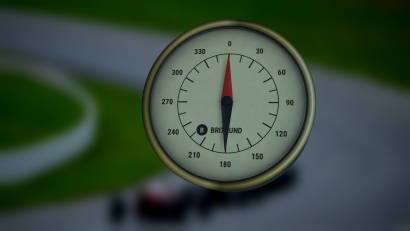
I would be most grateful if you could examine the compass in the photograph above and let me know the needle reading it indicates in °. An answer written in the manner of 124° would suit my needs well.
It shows 0°
